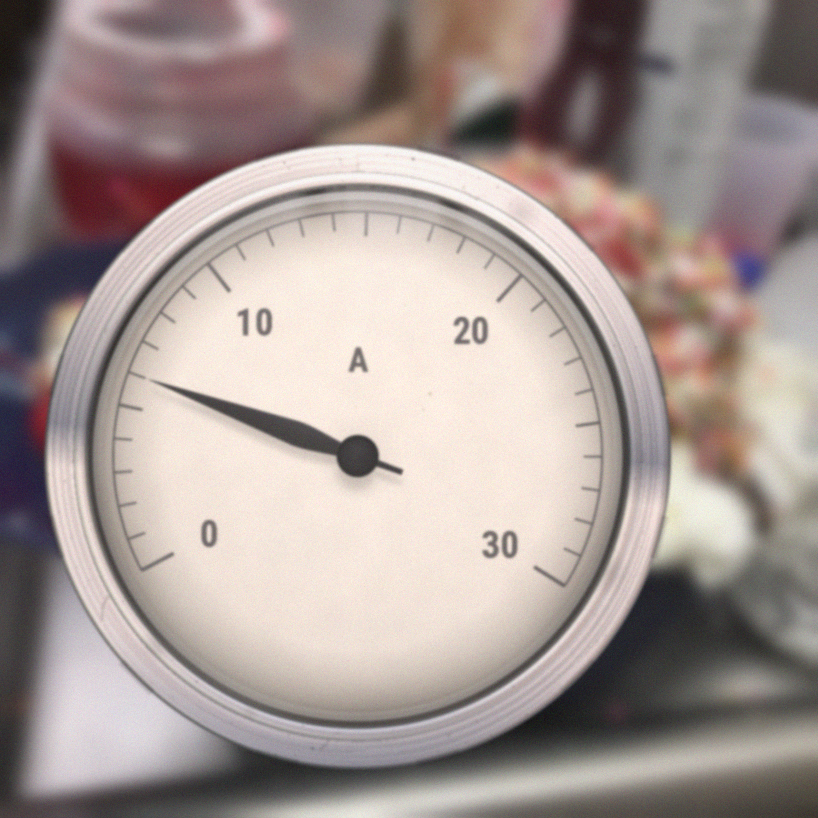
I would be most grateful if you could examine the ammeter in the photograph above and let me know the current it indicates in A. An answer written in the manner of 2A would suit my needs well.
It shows 6A
